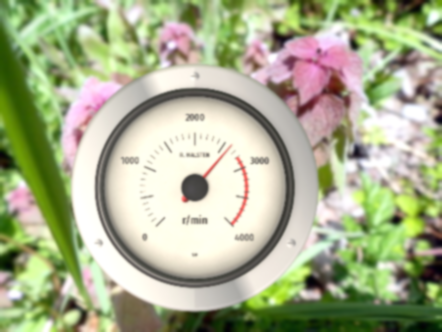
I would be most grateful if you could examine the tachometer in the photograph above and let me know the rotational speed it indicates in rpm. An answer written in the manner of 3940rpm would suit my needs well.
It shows 2600rpm
